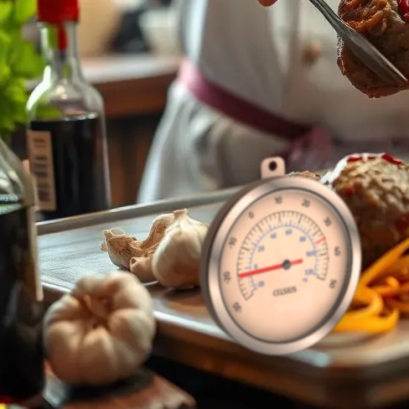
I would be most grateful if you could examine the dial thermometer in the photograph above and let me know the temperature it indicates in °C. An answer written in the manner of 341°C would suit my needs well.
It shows -20°C
